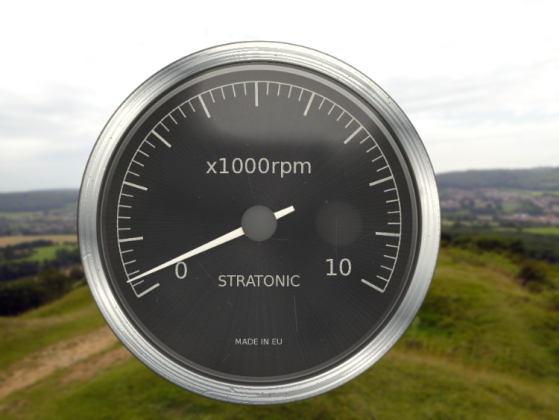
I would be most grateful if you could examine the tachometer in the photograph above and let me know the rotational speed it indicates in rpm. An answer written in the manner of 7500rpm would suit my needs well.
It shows 300rpm
